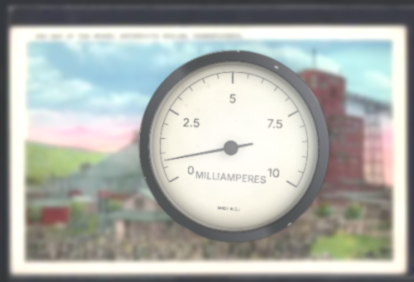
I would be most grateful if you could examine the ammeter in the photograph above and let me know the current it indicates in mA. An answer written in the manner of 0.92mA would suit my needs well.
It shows 0.75mA
